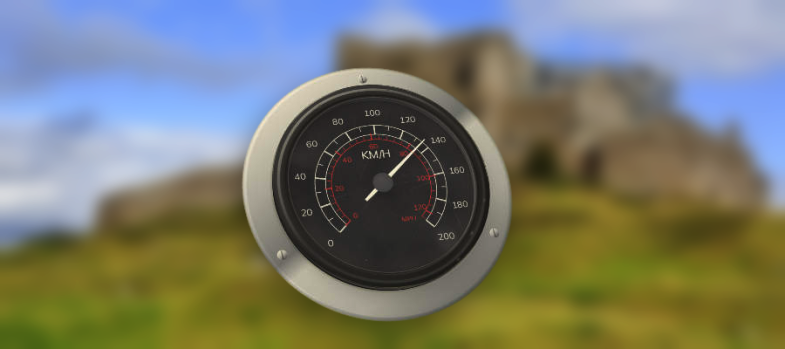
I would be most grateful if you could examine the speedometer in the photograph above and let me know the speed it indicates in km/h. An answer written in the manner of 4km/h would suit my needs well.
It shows 135km/h
